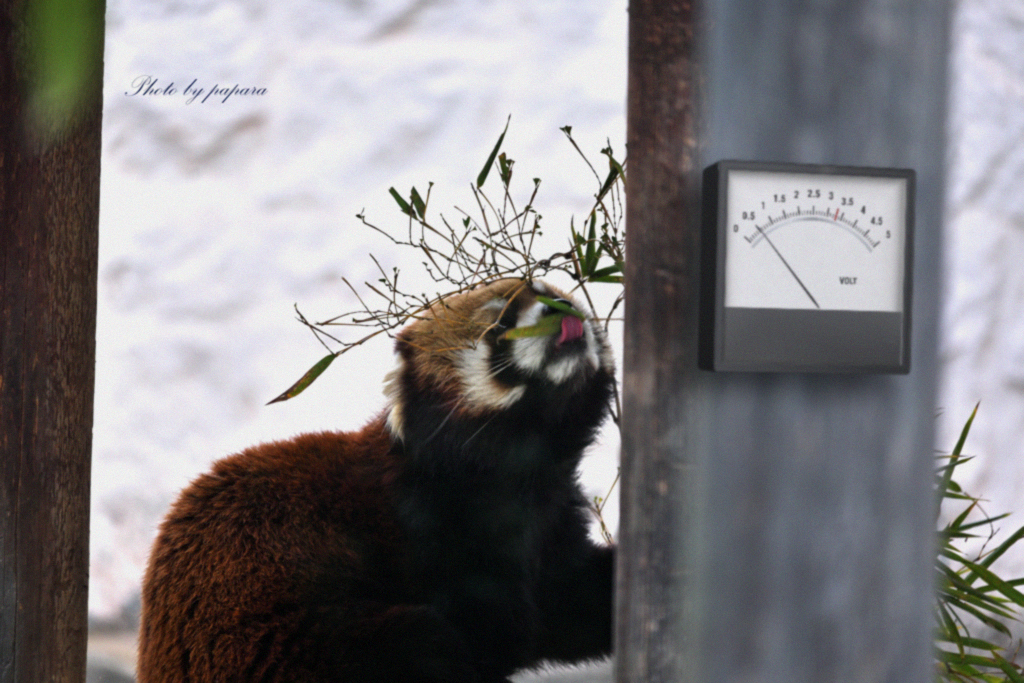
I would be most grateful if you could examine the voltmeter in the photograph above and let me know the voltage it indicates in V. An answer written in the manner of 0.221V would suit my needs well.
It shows 0.5V
